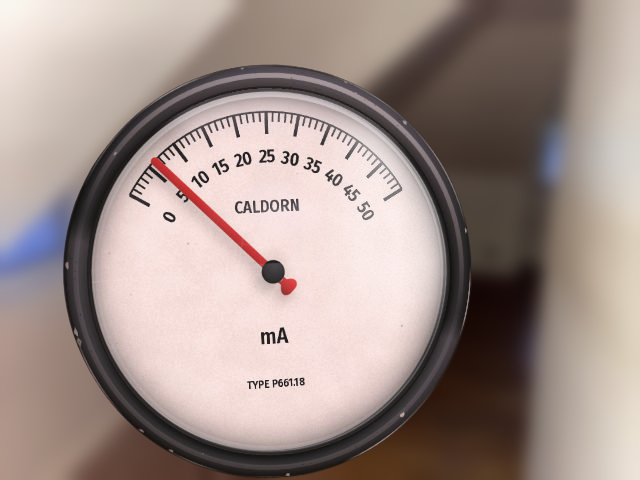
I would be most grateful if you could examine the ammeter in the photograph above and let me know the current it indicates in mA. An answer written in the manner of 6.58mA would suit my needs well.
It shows 6mA
